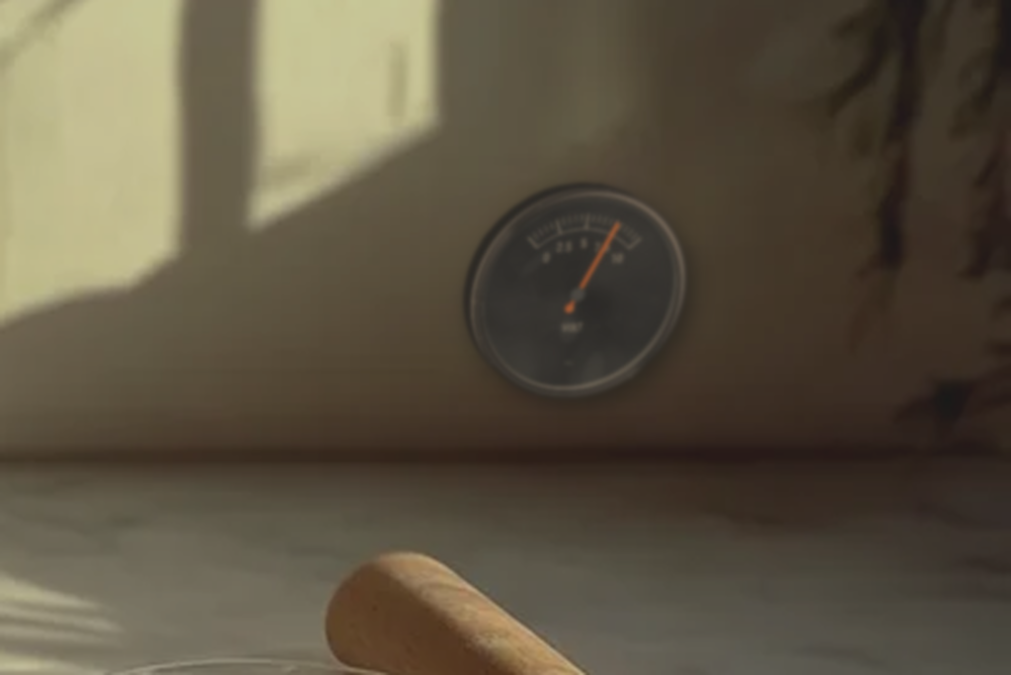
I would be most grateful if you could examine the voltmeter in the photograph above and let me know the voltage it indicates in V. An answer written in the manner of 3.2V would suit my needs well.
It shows 7.5V
